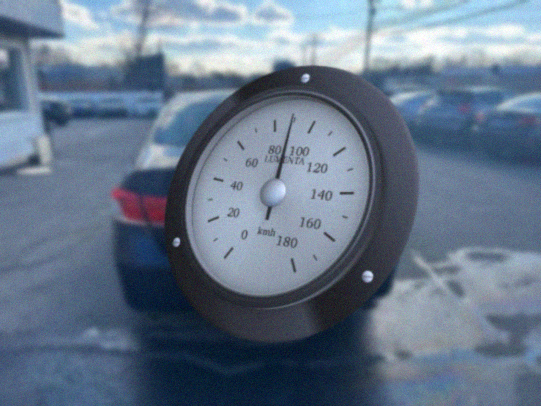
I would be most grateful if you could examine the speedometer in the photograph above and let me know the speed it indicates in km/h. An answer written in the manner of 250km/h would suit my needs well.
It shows 90km/h
